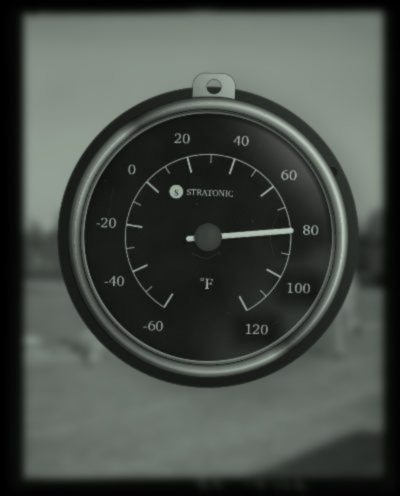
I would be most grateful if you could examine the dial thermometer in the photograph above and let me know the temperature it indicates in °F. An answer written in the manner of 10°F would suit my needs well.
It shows 80°F
